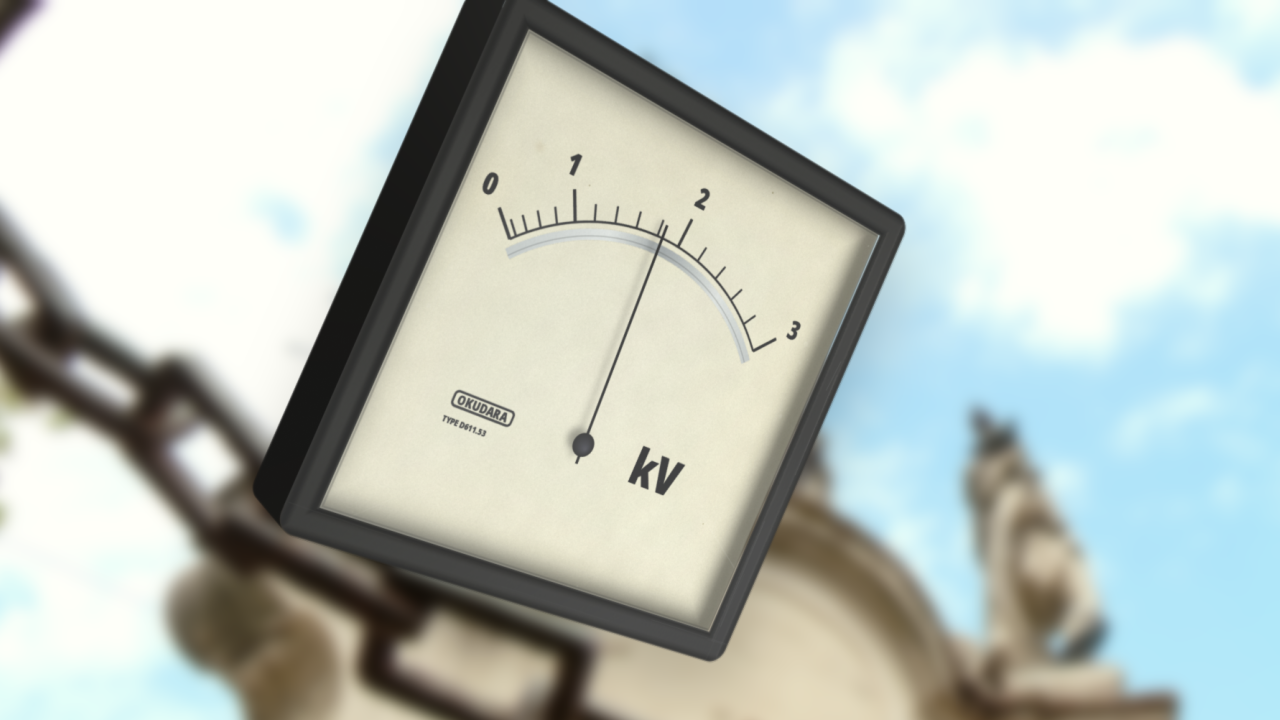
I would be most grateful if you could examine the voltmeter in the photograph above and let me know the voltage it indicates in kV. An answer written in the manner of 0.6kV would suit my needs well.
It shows 1.8kV
